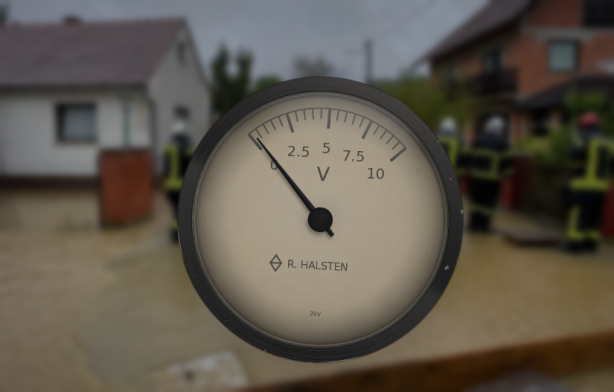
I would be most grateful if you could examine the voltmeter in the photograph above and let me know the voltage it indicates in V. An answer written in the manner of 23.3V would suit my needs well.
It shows 0.25V
